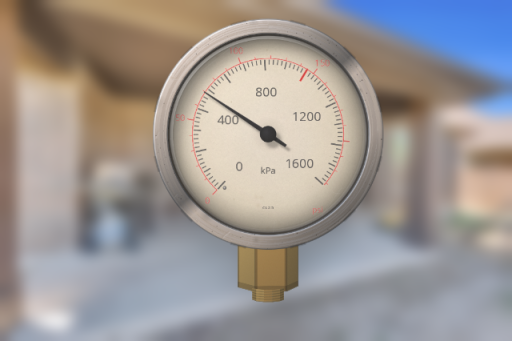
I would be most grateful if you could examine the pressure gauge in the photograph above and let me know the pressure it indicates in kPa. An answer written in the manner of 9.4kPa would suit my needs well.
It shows 480kPa
